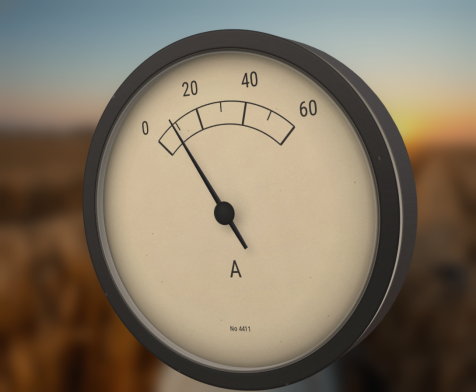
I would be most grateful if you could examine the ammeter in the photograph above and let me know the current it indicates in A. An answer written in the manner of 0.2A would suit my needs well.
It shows 10A
